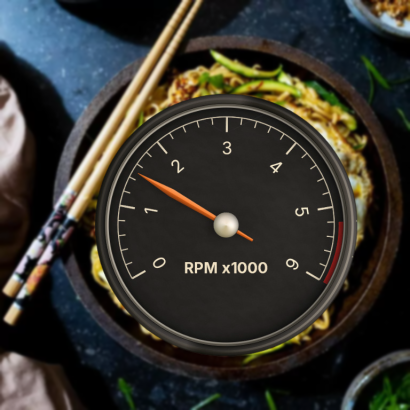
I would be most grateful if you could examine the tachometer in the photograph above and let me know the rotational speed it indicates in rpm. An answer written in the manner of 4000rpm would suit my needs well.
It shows 1500rpm
